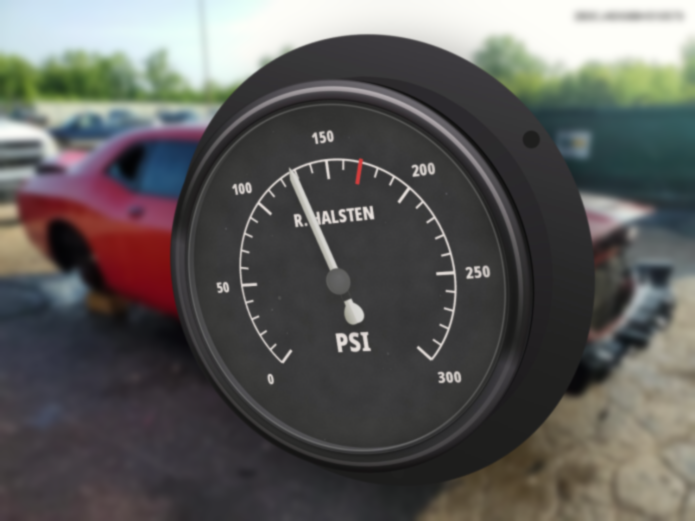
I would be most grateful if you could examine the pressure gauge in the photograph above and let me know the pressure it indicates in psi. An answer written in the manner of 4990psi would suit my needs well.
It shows 130psi
